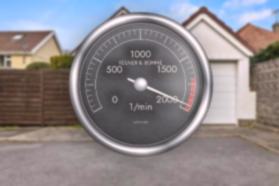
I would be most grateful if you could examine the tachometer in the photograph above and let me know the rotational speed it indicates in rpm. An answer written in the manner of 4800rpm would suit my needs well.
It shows 1950rpm
